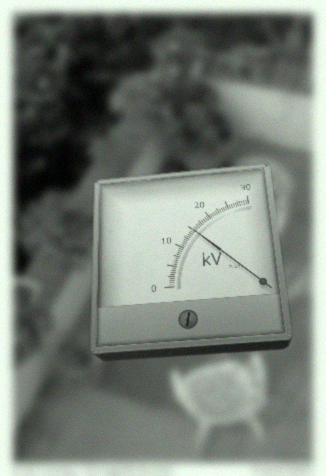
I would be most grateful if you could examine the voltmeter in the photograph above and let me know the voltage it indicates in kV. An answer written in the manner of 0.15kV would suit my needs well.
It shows 15kV
